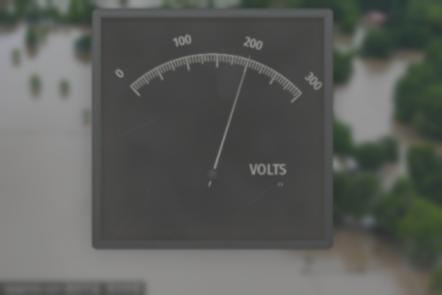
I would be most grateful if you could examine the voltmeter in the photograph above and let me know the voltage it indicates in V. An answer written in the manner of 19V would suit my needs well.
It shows 200V
